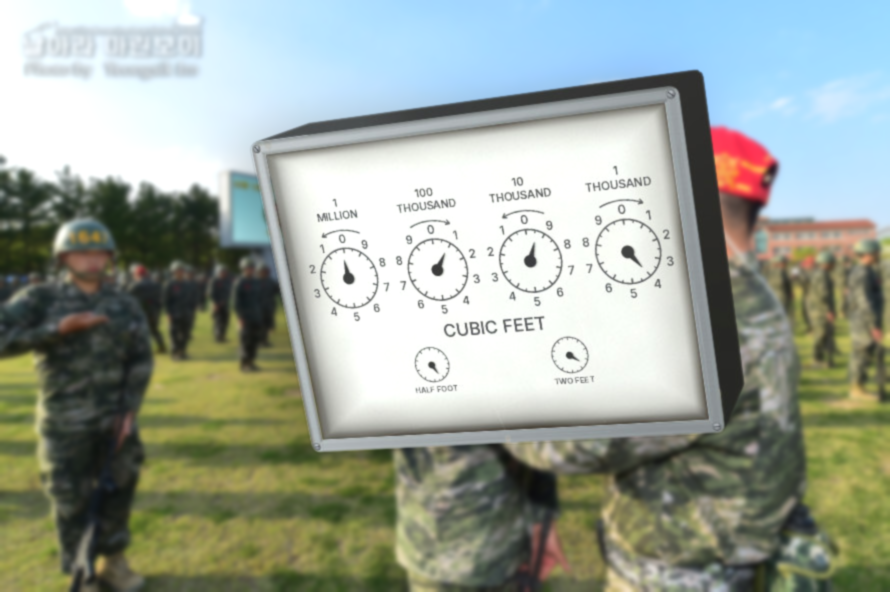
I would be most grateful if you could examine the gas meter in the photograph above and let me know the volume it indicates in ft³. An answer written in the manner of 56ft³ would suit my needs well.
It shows 9400ft³
